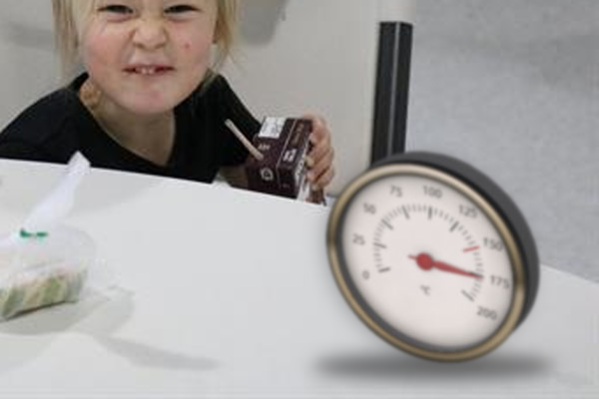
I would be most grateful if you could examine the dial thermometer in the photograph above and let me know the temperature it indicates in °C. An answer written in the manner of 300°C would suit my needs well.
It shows 175°C
